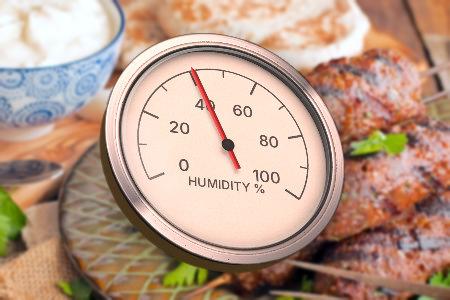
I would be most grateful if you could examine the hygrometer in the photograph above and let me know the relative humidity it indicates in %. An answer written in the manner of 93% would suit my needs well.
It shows 40%
